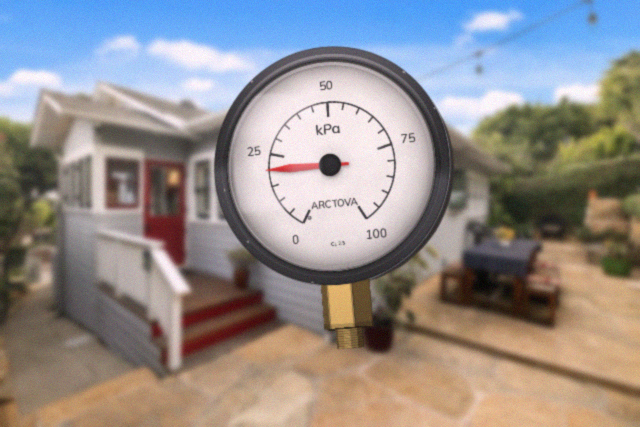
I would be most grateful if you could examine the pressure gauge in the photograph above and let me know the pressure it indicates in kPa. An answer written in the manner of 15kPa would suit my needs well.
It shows 20kPa
